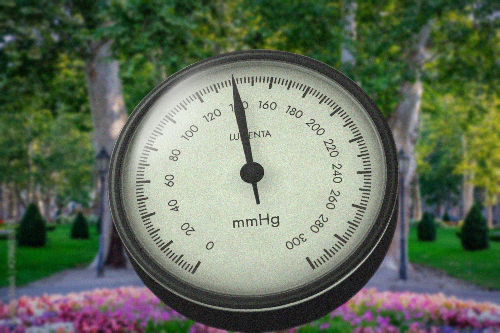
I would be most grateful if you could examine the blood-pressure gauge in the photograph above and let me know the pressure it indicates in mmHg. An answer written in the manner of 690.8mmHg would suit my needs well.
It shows 140mmHg
